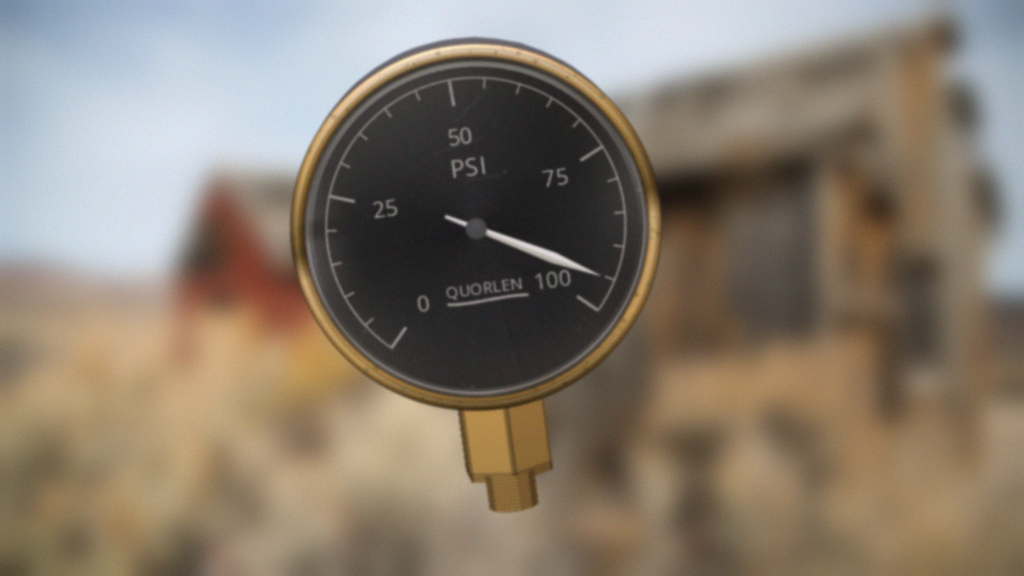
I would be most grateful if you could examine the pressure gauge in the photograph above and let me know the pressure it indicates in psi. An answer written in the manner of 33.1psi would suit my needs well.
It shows 95psi
